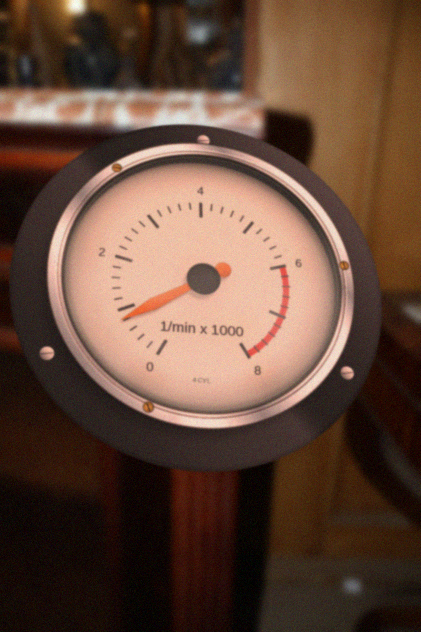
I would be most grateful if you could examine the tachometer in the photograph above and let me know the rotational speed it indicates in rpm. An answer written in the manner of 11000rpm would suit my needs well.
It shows 800rpm
